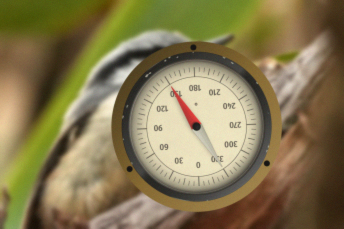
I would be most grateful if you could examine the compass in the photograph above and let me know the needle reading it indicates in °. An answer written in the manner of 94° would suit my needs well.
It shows 150°
